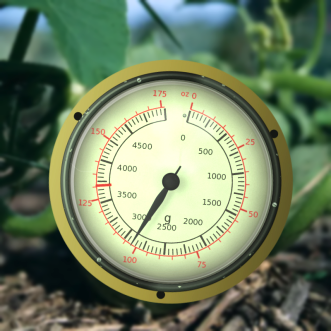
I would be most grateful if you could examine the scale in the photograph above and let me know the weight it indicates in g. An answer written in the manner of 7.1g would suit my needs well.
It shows 2900g
